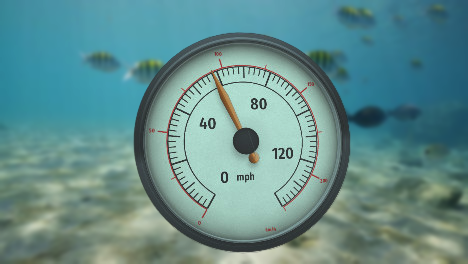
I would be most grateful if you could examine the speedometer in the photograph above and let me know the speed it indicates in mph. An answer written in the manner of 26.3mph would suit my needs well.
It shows 58mph
